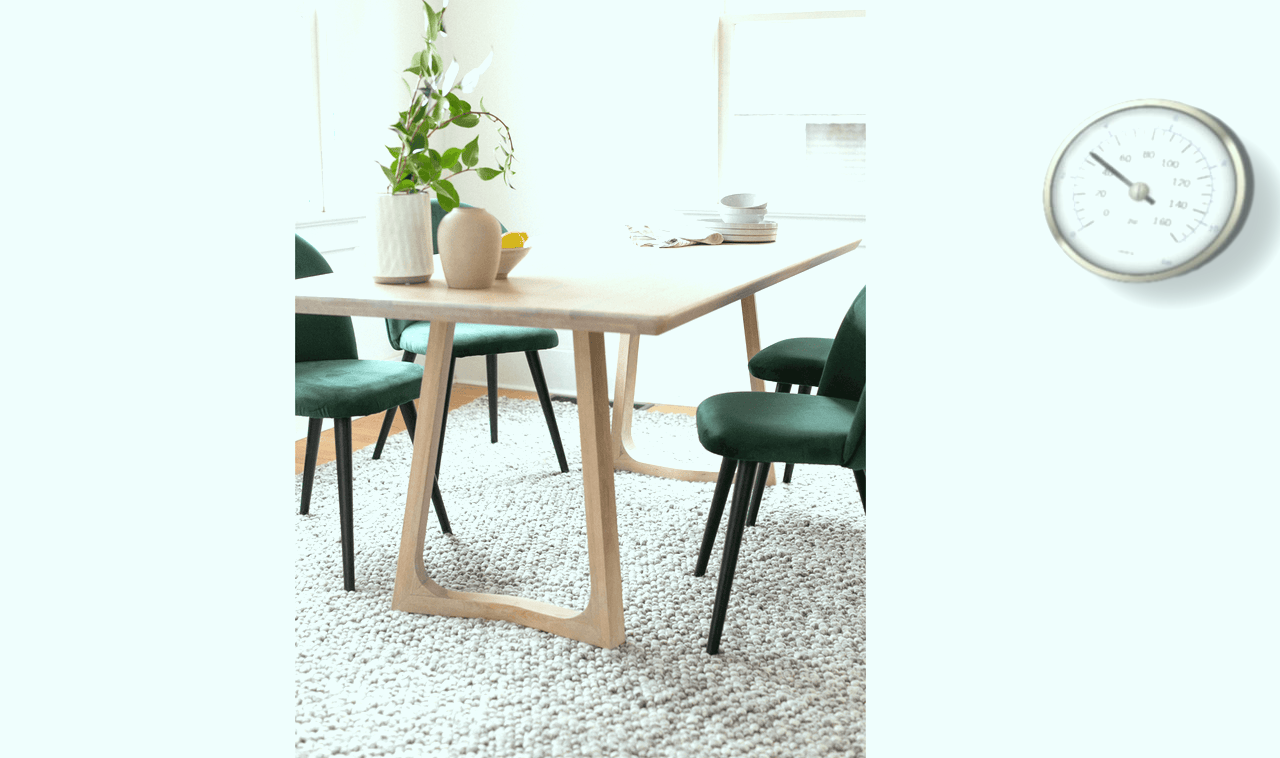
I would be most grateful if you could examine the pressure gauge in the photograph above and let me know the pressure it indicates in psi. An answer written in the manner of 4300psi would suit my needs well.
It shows 45psi
